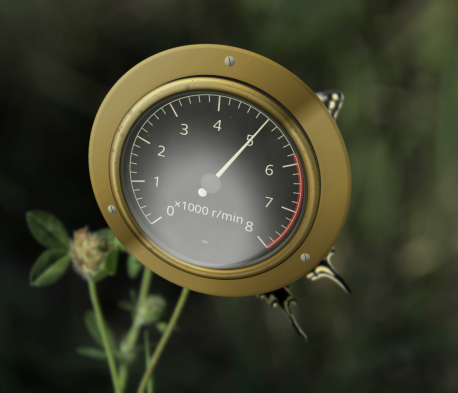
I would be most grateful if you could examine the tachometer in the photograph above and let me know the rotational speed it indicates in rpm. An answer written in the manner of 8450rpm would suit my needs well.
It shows 5000rpm
